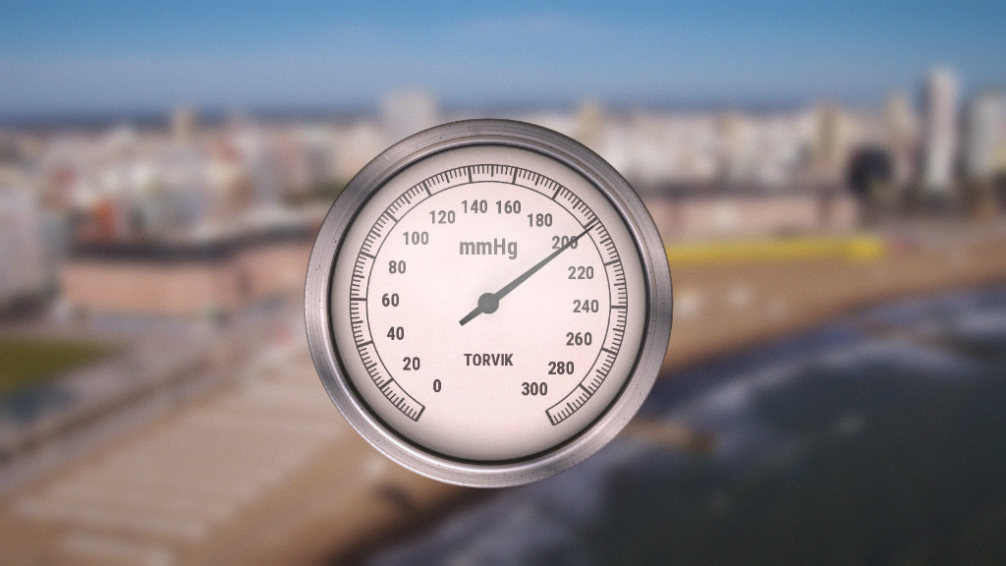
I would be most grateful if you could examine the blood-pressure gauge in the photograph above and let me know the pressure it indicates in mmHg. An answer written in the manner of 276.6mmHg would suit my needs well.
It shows 202mmHg
